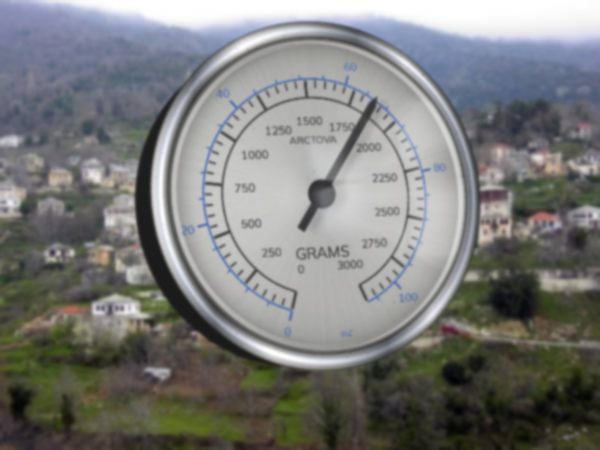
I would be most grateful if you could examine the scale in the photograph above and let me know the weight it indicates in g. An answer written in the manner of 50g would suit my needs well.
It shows 1850g
